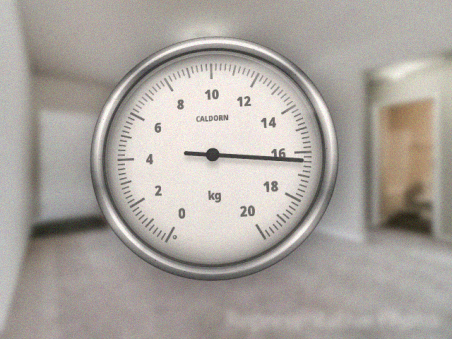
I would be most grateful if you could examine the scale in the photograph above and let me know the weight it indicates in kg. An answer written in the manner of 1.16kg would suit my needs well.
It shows 16.4kg
